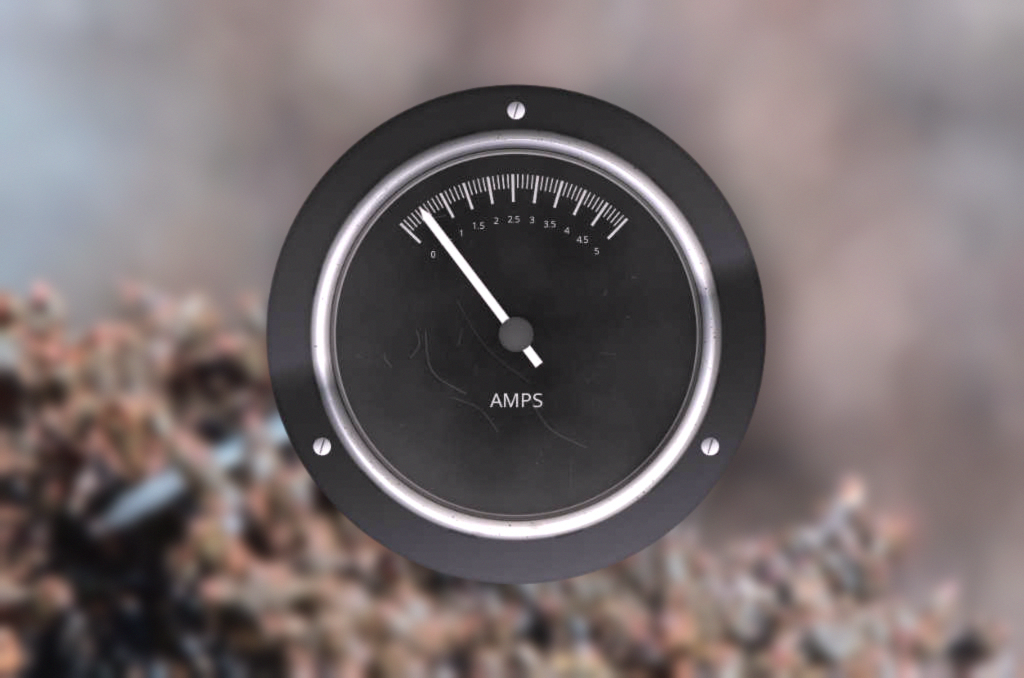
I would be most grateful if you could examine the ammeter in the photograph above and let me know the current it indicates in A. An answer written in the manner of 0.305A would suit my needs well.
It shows 0.5A
